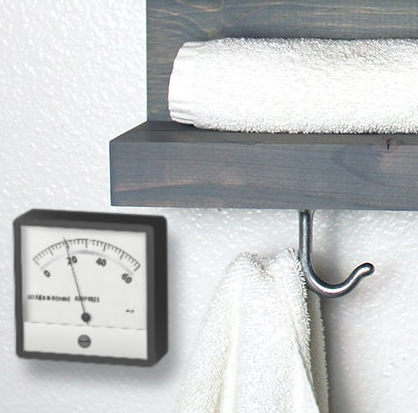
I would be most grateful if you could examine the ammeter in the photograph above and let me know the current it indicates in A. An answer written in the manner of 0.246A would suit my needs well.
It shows 20A
